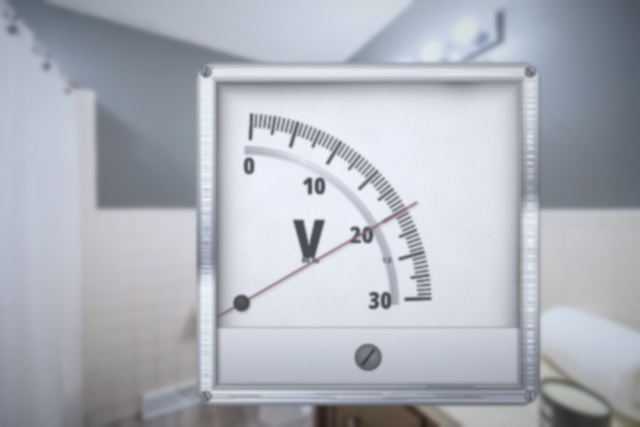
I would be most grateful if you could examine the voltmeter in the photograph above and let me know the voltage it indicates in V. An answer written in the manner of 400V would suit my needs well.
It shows 20V
